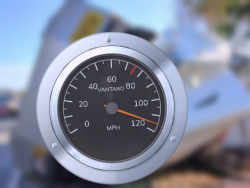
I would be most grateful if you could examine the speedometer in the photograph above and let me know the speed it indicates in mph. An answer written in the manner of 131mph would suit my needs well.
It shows 115mph
